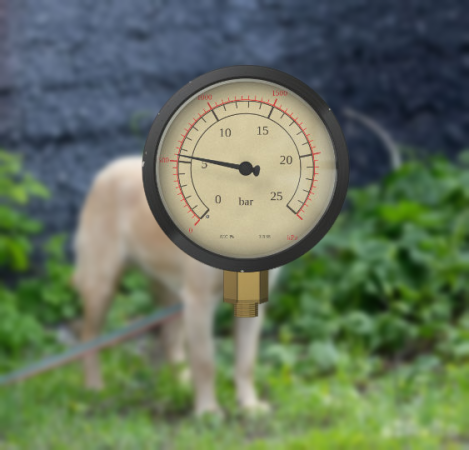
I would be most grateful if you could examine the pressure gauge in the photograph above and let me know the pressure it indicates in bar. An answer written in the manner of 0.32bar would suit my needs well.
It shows 5.5bar
